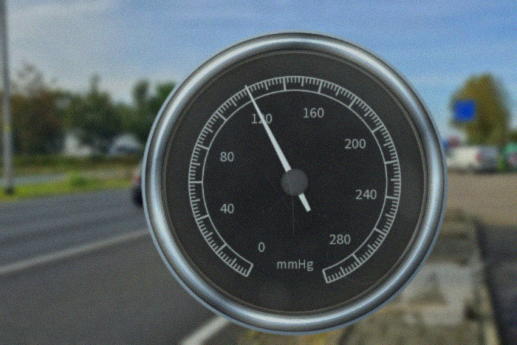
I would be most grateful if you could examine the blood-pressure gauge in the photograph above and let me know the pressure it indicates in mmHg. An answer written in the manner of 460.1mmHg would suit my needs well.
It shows 120mmHg
